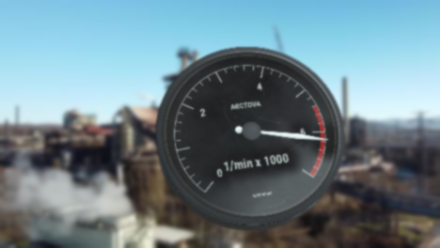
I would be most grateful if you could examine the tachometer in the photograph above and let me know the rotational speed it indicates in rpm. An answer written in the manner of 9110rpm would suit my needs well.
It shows 6200rpm
